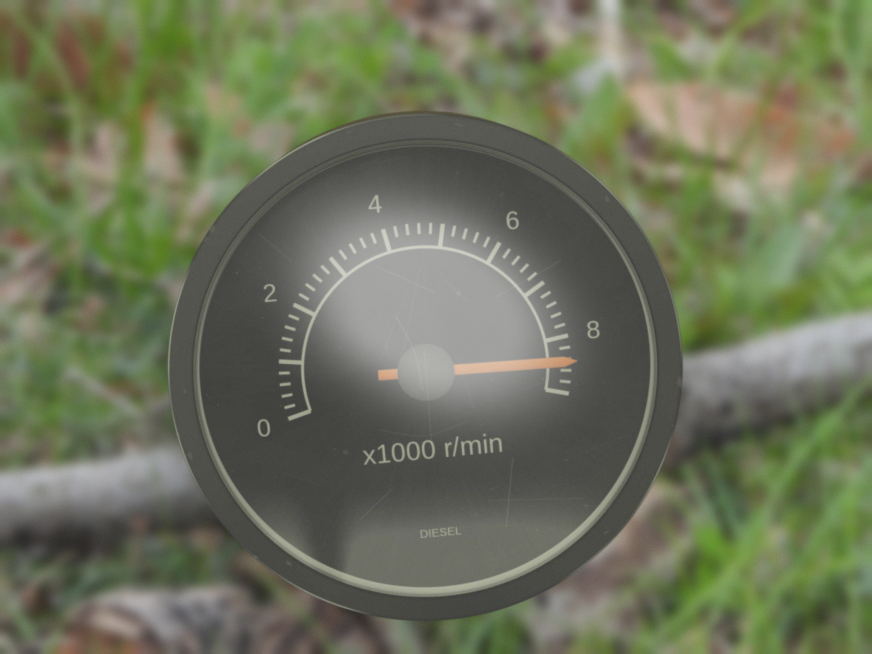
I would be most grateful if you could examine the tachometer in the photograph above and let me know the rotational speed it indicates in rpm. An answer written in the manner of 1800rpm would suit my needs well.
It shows 8400rpm
